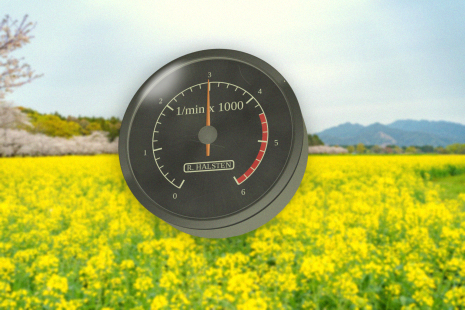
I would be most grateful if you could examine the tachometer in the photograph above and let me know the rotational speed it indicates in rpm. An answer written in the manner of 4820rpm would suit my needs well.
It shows 3000rpm
